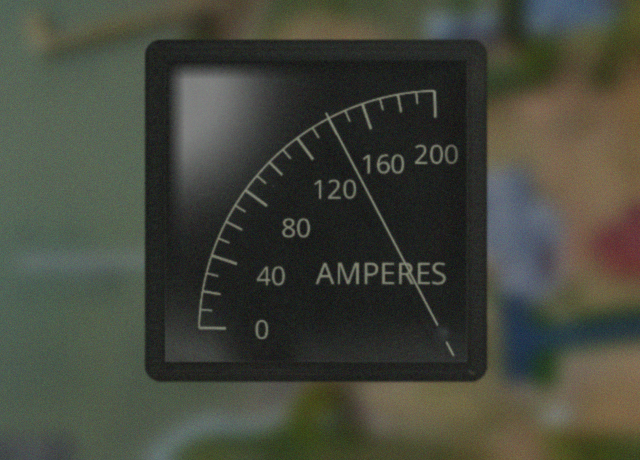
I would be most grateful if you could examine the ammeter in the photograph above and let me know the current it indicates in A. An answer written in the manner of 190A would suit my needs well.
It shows 140A
